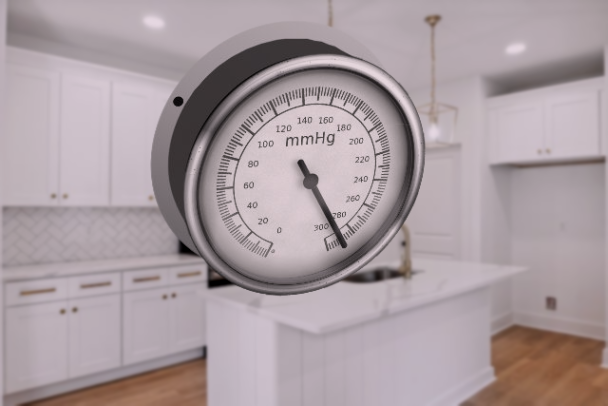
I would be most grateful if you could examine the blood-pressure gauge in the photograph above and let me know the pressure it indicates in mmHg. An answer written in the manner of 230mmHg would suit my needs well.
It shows 290mmHg
